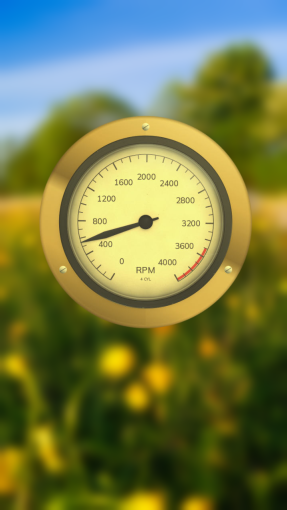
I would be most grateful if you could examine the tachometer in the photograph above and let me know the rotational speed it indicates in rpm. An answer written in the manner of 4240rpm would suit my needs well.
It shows 550rpm
